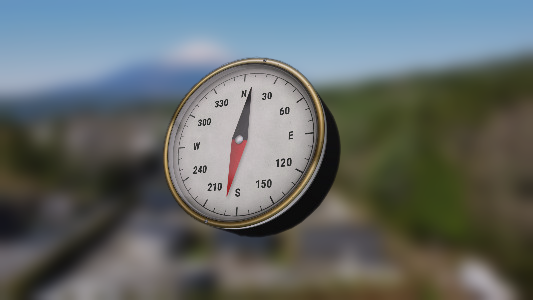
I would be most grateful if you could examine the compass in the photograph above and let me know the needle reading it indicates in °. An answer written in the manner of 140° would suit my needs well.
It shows 190°
